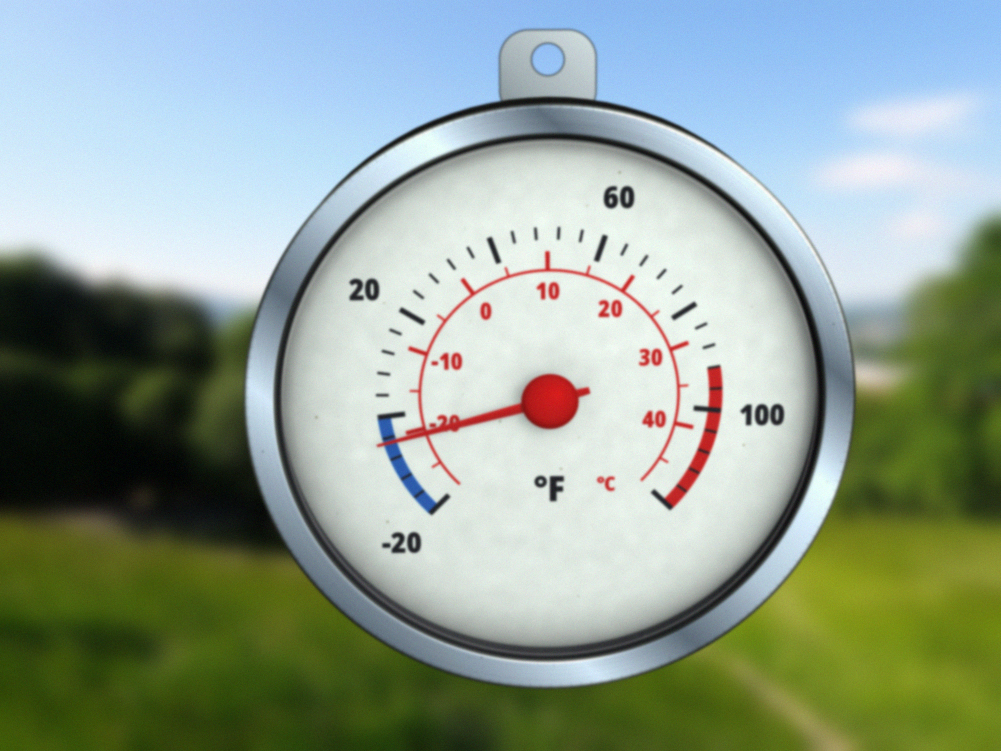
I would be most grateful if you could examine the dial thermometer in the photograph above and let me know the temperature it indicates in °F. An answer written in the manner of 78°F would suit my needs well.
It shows -4°F
